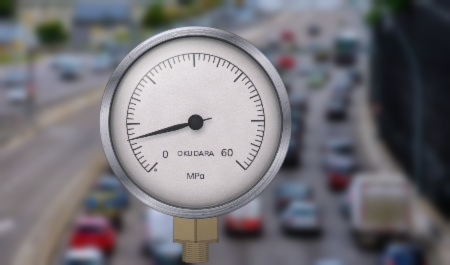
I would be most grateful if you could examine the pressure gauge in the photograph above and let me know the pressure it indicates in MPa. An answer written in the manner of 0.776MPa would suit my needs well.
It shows 7MPa
